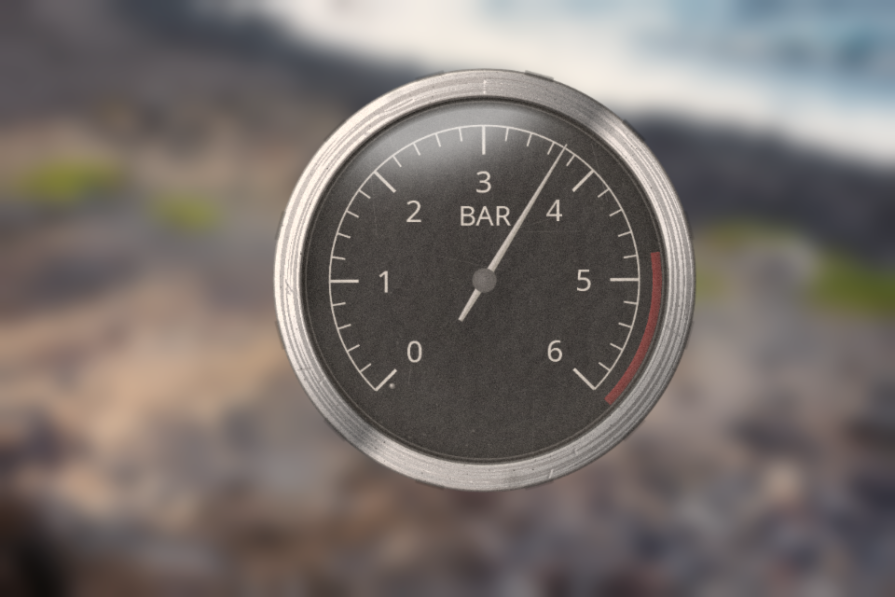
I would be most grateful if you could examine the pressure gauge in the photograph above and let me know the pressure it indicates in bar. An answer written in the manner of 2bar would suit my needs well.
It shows 3.7bar
